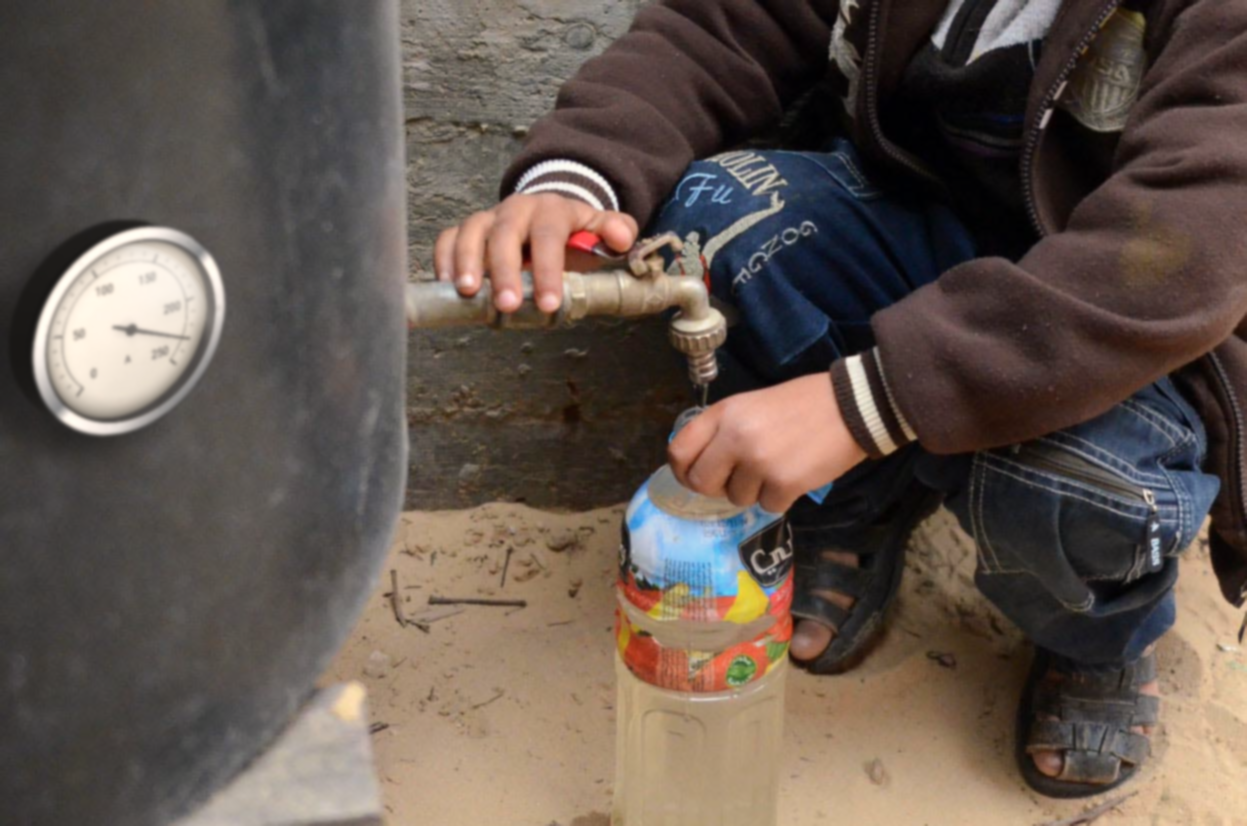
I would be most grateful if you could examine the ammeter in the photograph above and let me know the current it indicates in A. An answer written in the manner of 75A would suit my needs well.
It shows 230A
